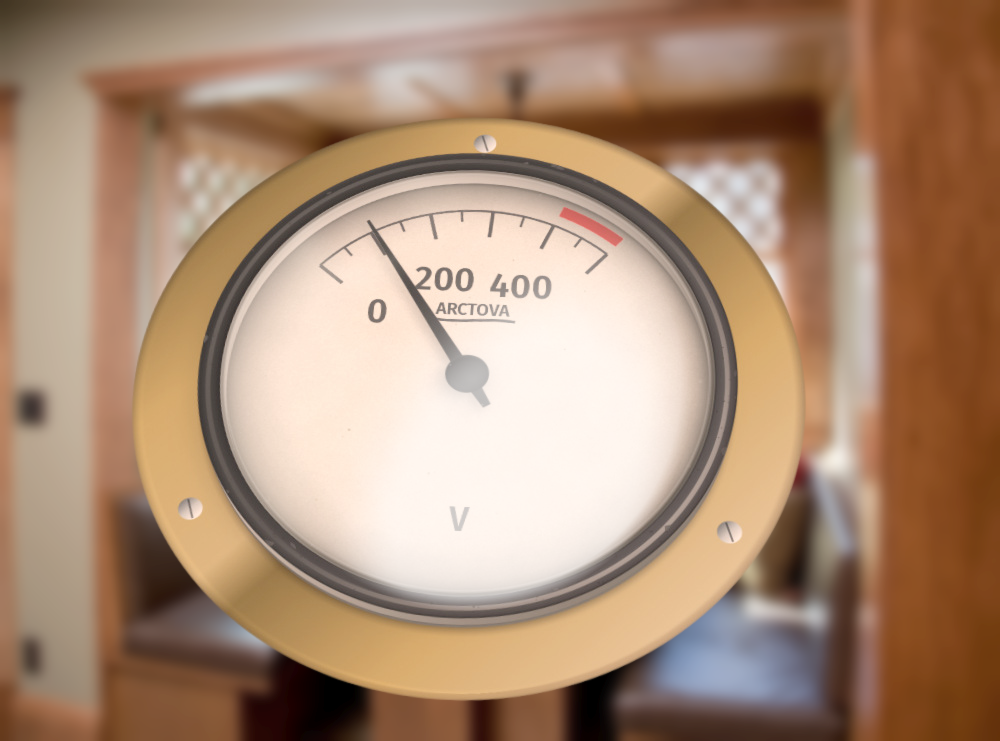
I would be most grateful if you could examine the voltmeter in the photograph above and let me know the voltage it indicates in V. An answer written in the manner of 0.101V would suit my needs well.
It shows 100V
